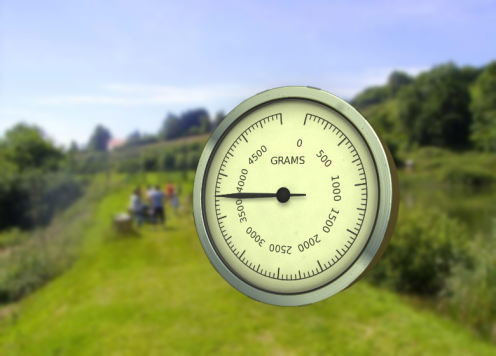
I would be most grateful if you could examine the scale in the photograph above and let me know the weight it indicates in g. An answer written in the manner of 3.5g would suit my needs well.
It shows 3750g
